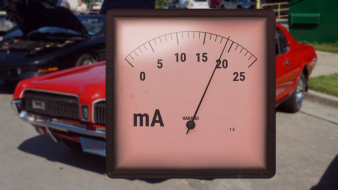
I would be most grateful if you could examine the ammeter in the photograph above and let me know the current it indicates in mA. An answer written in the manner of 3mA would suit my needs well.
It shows 19mA
